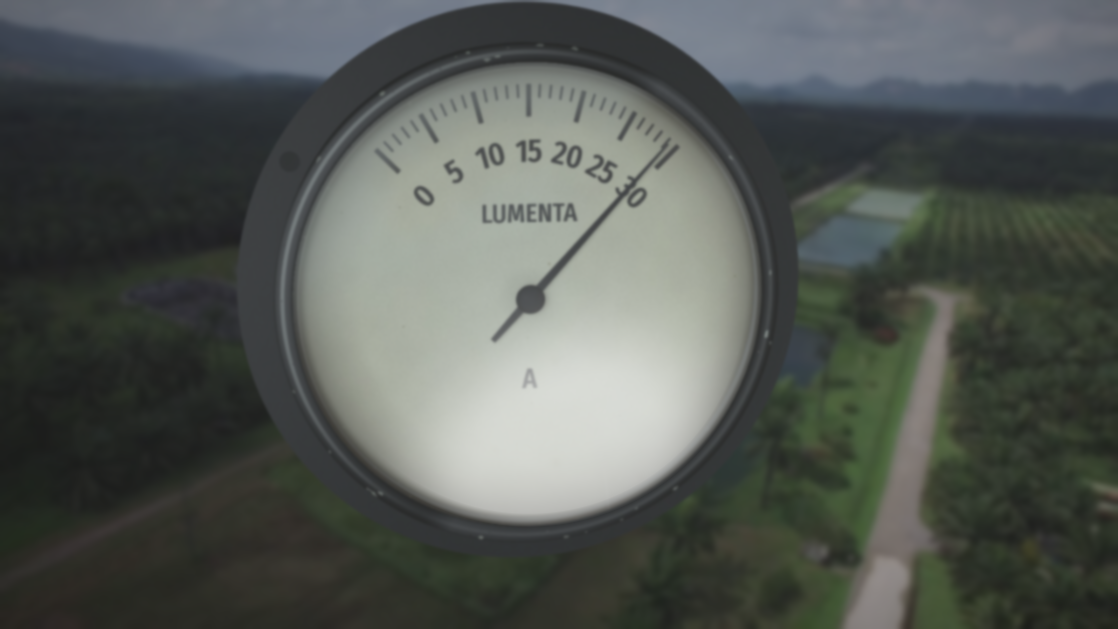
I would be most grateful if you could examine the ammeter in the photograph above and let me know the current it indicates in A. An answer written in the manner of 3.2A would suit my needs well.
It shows 29A
